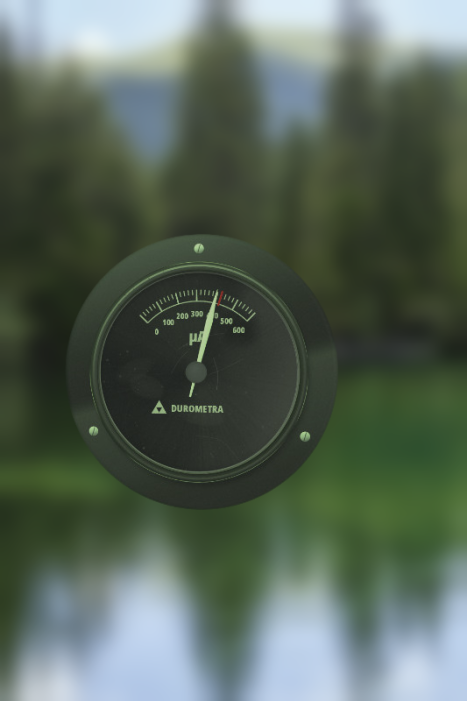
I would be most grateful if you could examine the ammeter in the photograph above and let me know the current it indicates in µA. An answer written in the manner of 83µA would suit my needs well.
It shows 400µA
